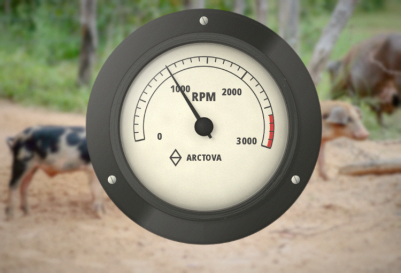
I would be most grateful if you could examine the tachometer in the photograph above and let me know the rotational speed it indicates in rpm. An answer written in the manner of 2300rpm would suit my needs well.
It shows 1000rpm
